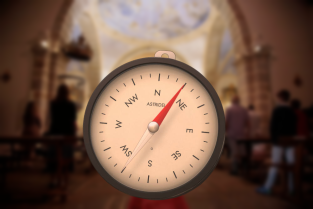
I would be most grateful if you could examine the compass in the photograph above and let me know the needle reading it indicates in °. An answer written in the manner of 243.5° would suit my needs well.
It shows 30°
